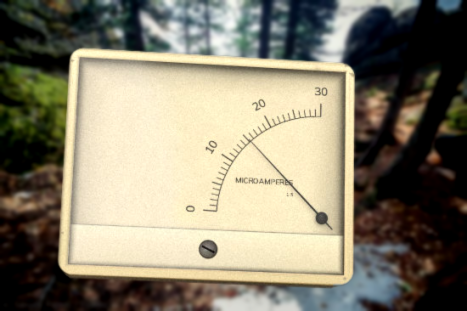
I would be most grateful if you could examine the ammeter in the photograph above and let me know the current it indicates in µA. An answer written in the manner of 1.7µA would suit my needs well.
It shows 15µA
